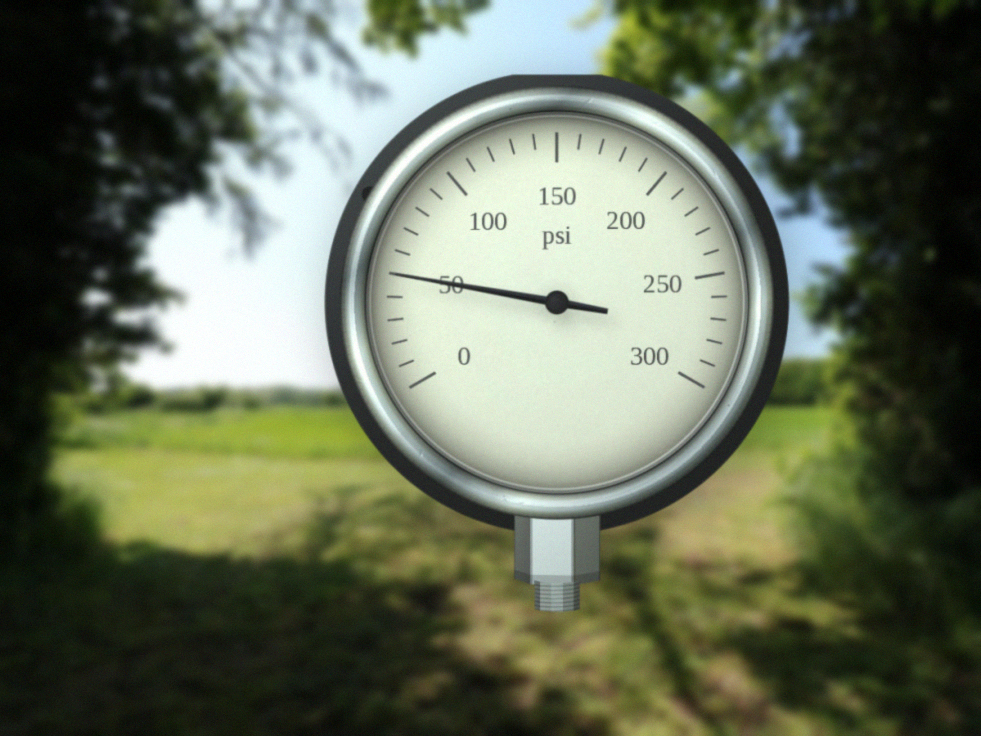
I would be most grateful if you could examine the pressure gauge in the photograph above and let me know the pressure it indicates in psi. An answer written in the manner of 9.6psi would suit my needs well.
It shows 50psi
